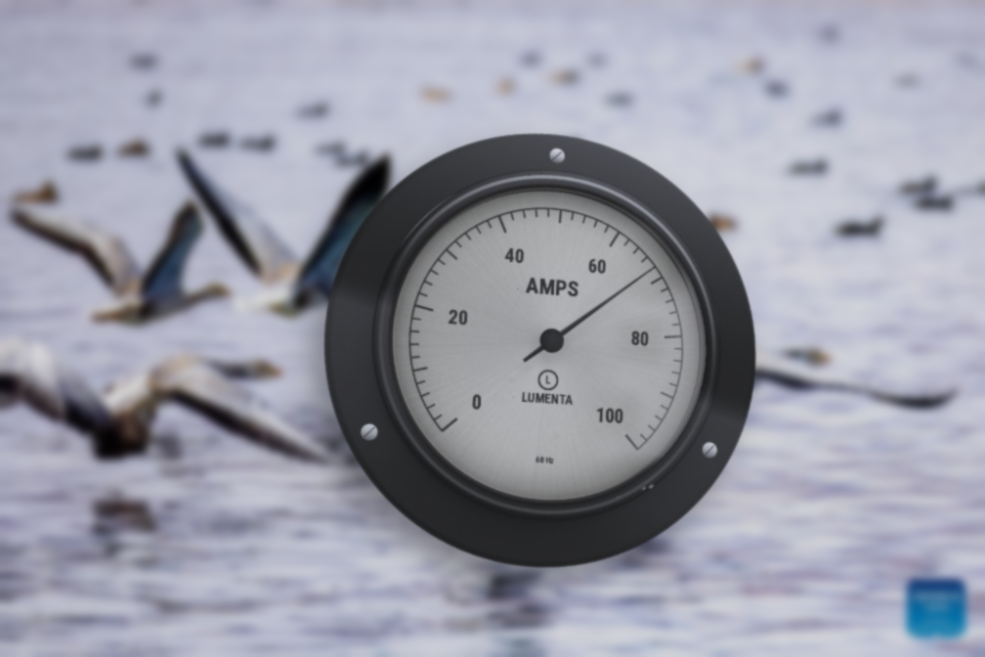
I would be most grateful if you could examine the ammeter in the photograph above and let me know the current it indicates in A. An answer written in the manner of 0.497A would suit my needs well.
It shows 68A
